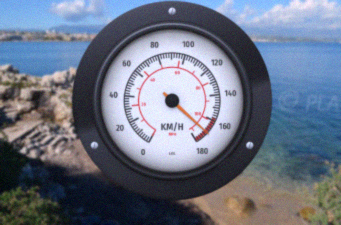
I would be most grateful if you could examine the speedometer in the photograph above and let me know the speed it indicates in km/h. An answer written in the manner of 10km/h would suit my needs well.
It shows 170km/h
